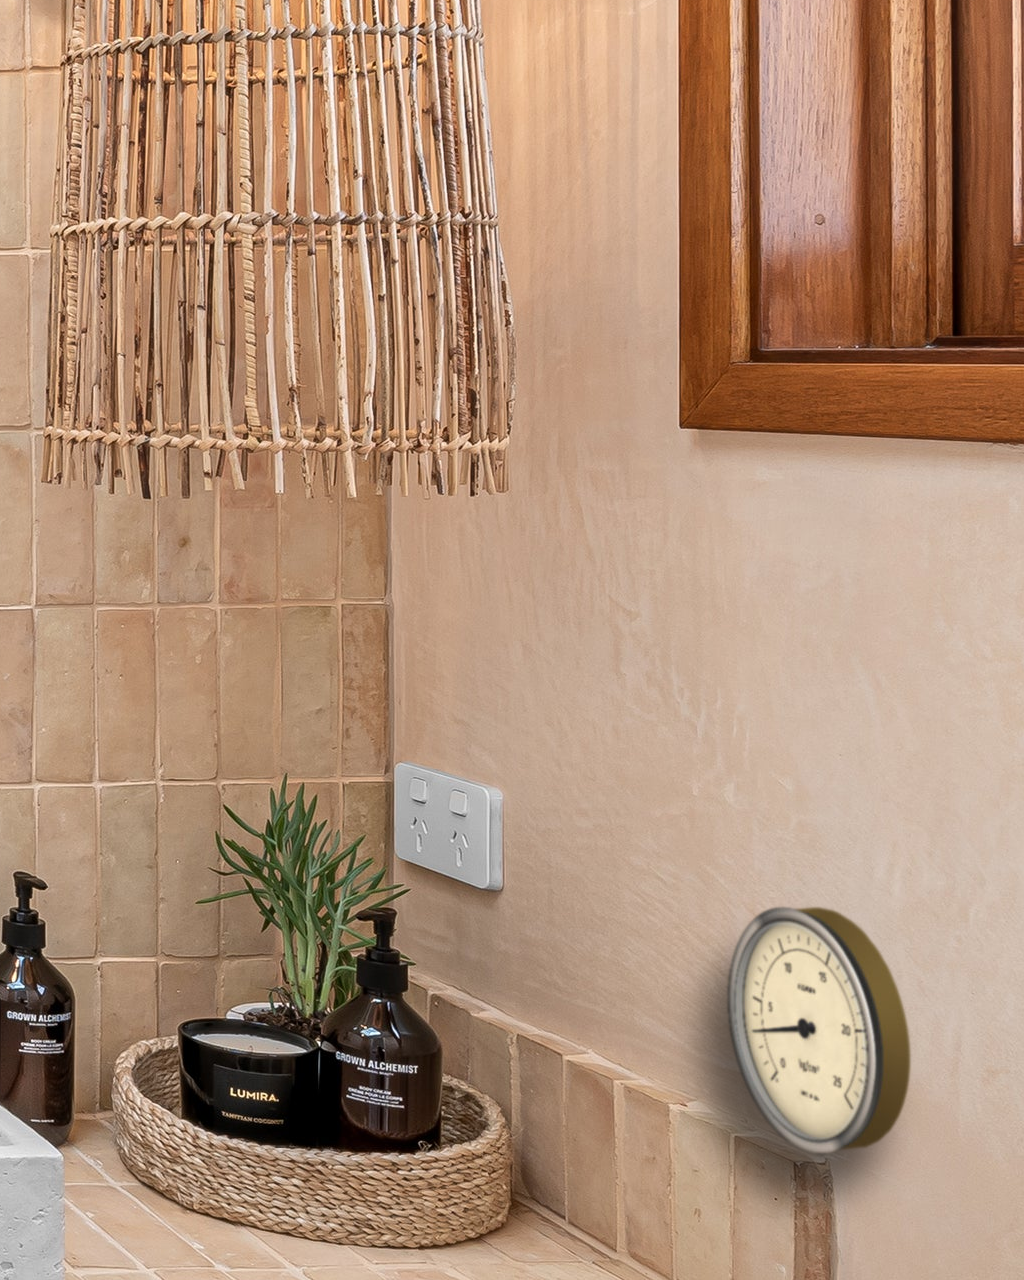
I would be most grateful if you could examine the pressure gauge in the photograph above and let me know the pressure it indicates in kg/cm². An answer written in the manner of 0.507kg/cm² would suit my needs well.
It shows 3kg/cm²
